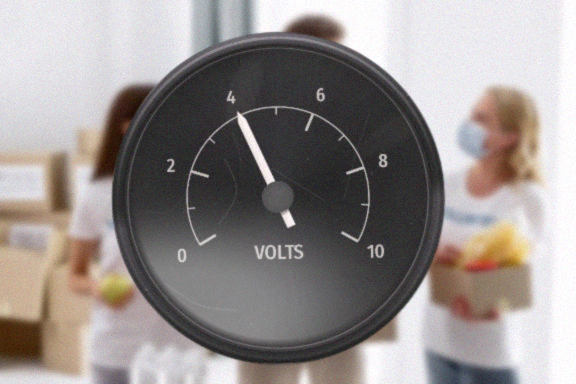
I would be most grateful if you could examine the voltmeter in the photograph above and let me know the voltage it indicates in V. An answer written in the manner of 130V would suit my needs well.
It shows 4V
